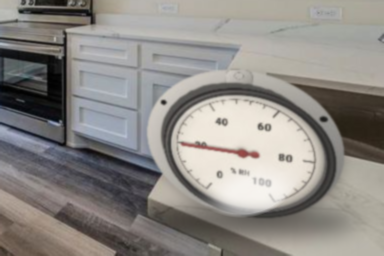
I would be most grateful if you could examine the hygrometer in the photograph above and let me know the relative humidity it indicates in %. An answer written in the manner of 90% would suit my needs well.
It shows 20%
